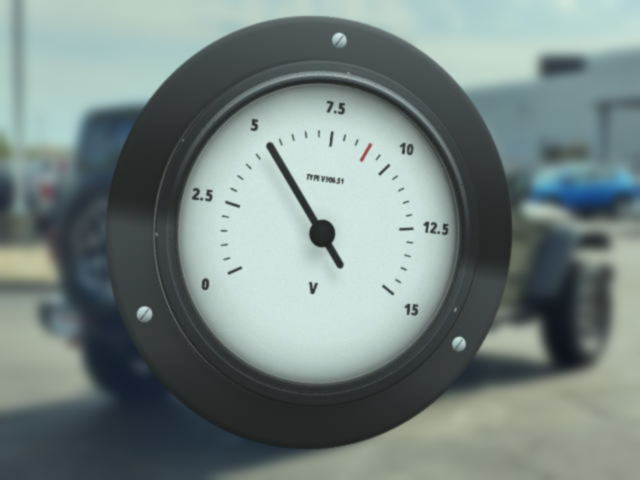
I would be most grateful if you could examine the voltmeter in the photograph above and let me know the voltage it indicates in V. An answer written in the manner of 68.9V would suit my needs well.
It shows 5V
